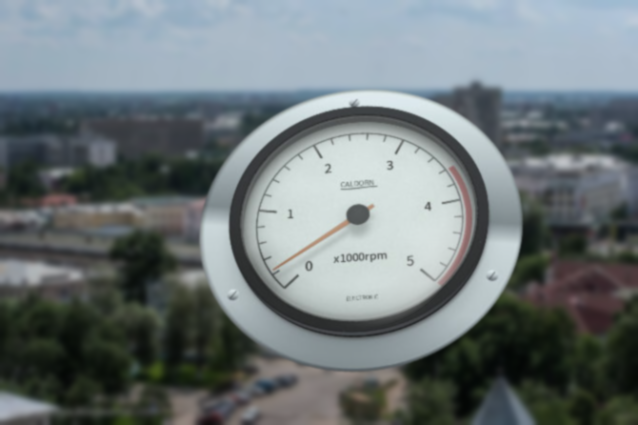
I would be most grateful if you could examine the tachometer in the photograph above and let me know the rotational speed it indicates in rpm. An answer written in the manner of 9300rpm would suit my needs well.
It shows 200rpm
